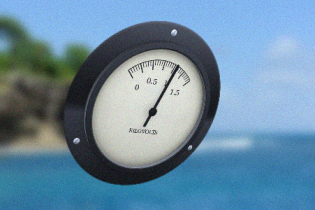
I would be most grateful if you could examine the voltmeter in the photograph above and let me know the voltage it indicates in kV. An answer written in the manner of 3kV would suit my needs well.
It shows 1kV
